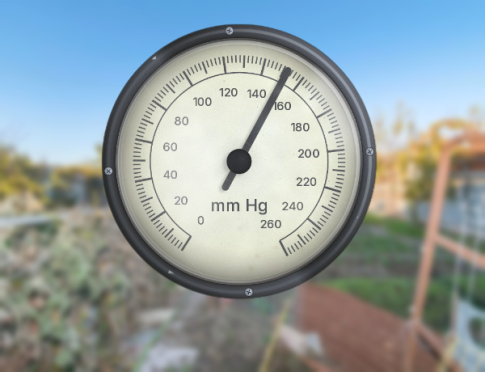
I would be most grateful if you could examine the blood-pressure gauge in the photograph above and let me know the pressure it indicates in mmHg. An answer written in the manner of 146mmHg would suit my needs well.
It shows 152mmHg
